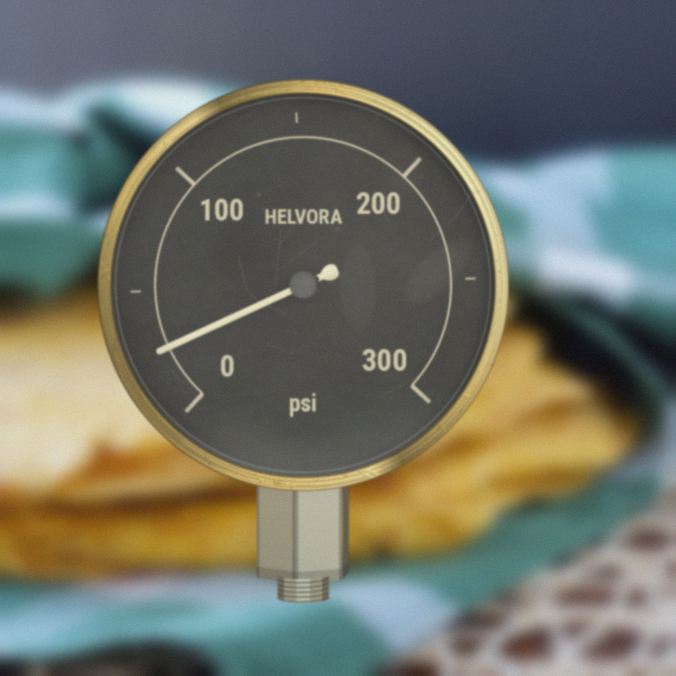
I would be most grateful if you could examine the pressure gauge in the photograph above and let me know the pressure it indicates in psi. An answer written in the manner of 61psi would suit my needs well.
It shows 25psi
